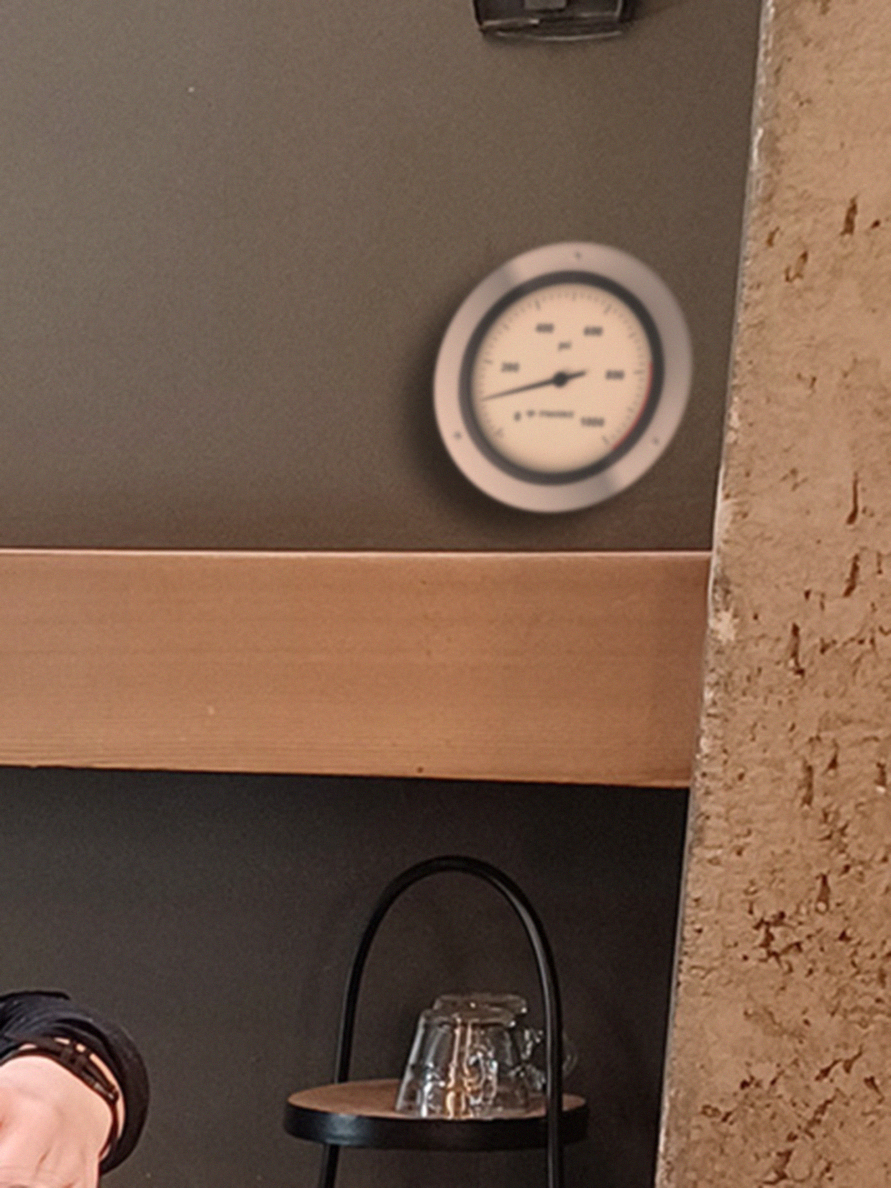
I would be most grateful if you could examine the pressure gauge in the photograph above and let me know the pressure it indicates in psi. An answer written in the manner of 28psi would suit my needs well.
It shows 100psi
